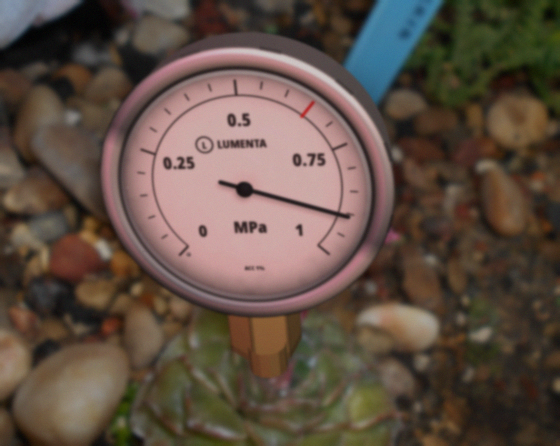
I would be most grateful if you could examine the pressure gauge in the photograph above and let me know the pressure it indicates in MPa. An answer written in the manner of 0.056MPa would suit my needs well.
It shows 0.9MPa
